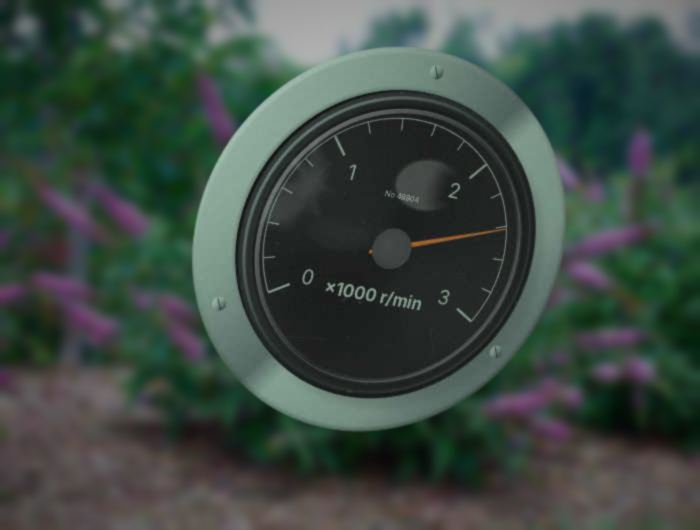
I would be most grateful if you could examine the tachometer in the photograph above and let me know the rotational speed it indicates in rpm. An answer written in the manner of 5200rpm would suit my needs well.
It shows 2400rpm
